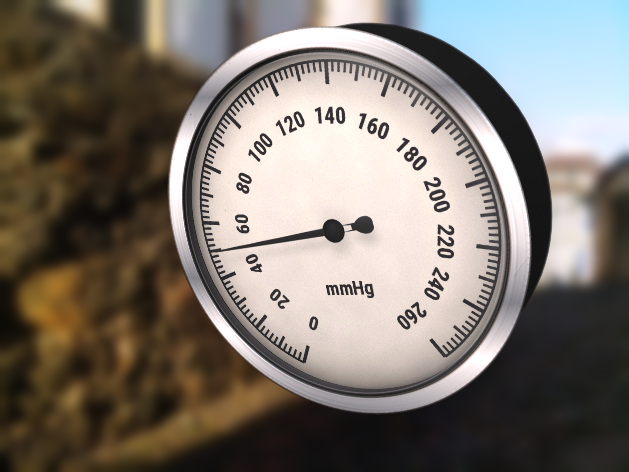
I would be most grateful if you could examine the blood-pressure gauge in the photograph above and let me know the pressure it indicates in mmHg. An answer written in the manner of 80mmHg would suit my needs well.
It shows 50mmHg
